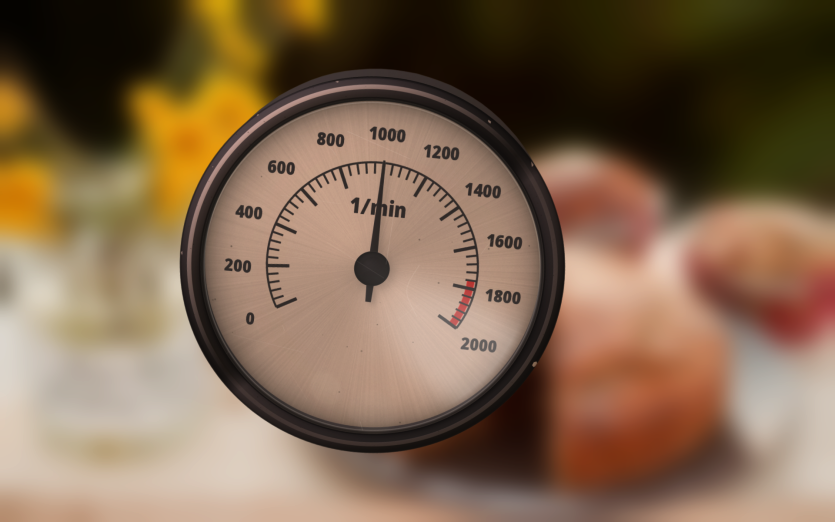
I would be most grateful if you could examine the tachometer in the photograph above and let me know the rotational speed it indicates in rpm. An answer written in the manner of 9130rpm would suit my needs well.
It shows 1000rpm
